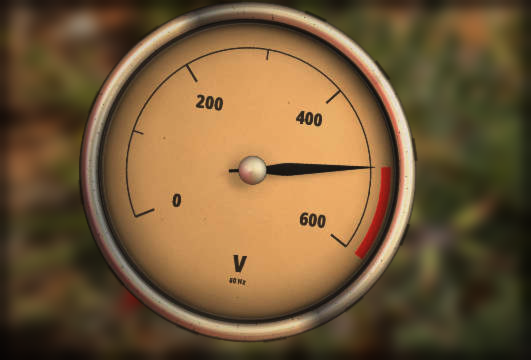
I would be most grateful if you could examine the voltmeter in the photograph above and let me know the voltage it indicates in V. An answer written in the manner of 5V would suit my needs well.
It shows 500V
